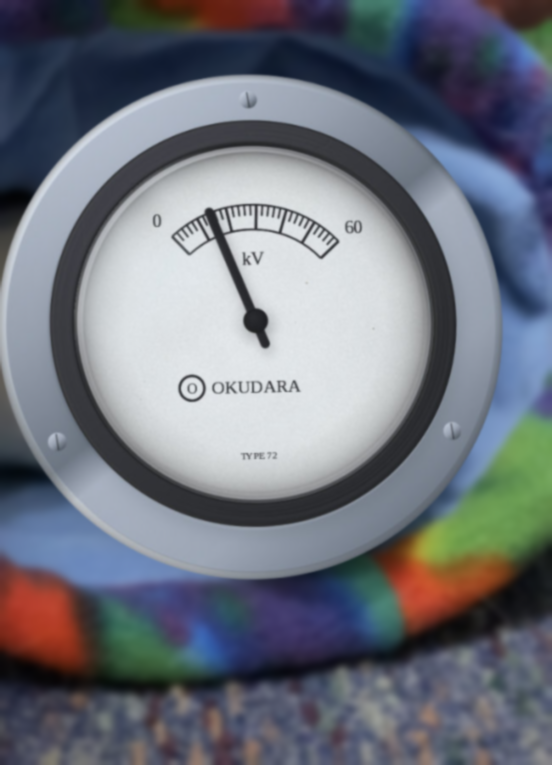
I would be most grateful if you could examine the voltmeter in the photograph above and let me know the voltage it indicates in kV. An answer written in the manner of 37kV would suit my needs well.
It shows 14kV
